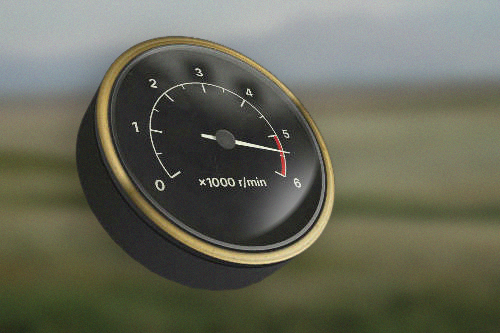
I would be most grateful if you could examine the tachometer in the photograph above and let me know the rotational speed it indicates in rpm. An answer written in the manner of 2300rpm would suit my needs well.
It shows 5500rpm
